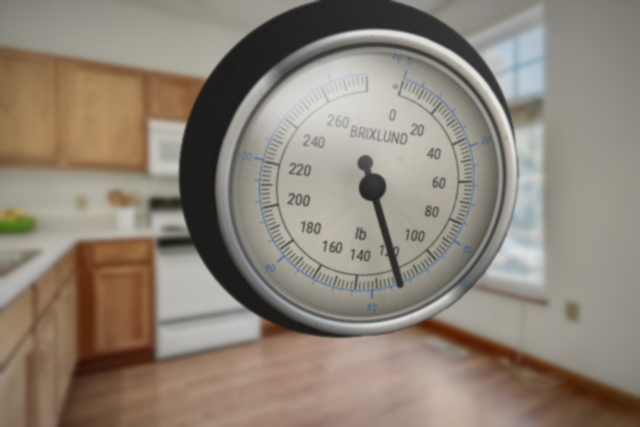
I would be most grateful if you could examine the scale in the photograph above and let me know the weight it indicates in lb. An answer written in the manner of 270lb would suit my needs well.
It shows 120lb
